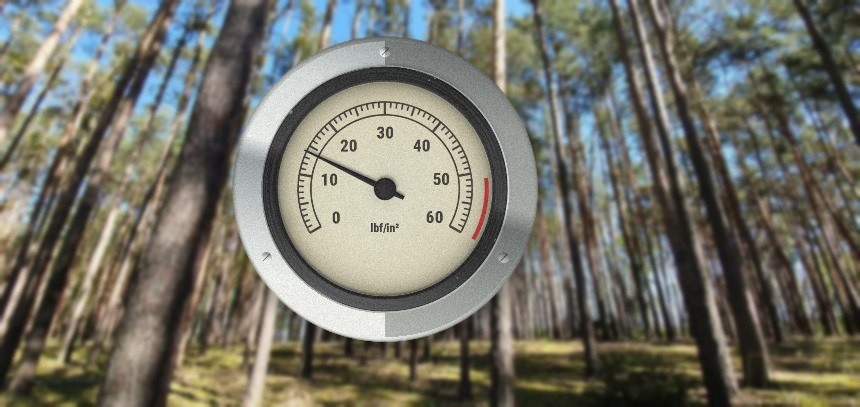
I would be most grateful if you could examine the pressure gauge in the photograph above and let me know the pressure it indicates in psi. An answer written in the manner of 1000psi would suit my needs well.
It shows 14psi
